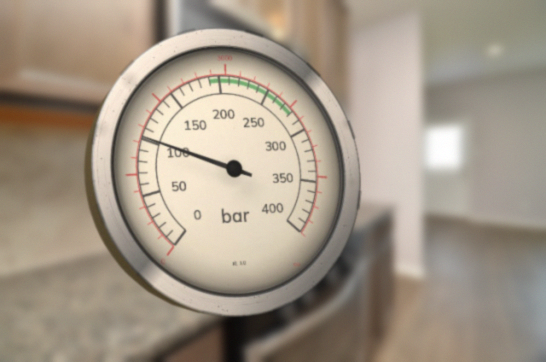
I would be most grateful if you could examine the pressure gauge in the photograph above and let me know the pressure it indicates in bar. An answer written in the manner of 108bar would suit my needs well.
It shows 100bar
